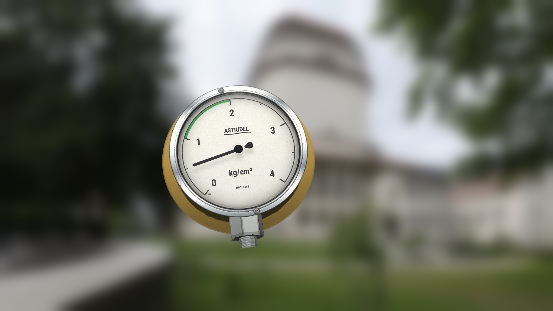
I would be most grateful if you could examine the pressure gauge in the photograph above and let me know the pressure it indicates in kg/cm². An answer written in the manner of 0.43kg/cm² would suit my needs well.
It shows 0.5kg/cm²
